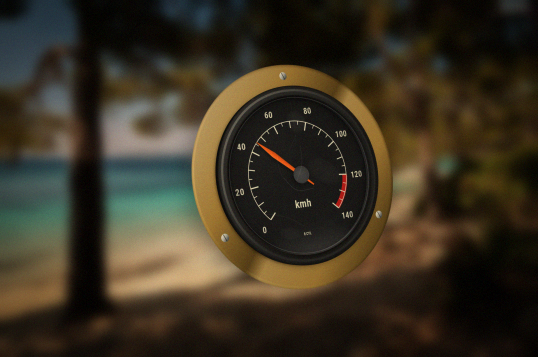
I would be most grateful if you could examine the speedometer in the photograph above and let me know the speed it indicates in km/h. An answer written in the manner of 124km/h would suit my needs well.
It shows 45km/h
